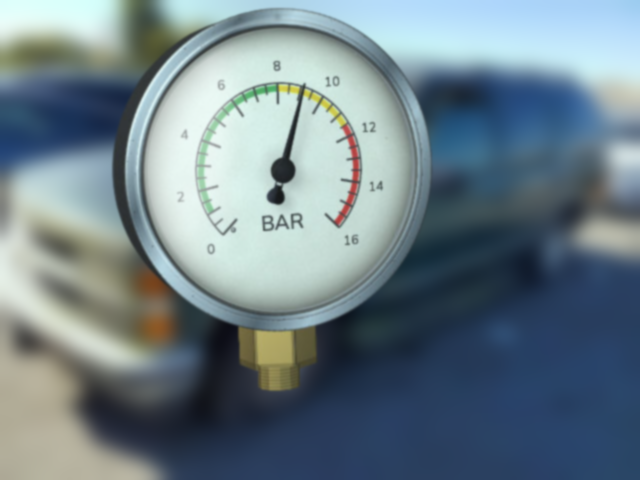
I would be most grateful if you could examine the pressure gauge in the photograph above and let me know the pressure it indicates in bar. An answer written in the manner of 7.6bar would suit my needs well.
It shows 9bar
